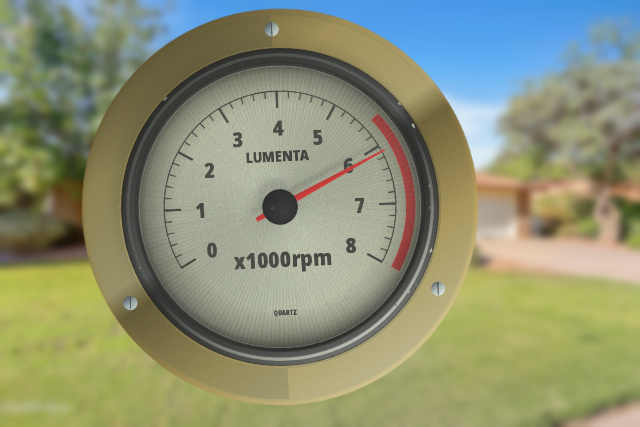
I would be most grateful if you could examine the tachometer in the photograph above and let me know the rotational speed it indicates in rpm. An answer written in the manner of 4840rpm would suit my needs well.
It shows 6100rpm
